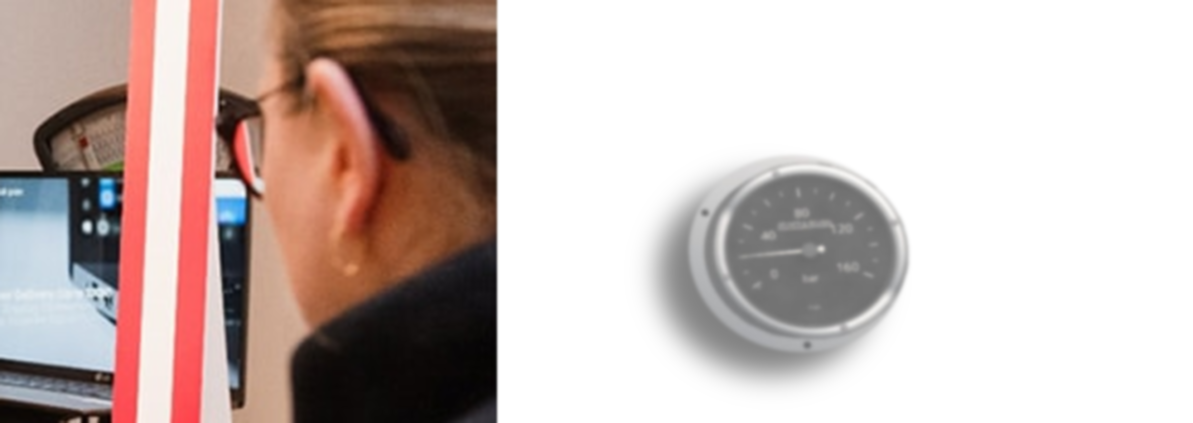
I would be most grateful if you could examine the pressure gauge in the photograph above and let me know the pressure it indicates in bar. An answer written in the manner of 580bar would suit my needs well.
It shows 20bar
